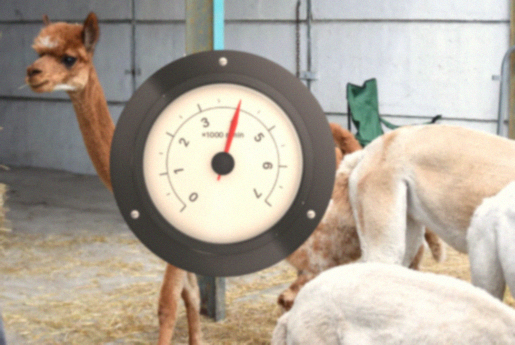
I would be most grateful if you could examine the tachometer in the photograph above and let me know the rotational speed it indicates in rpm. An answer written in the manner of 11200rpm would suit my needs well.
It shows 4000rpm
